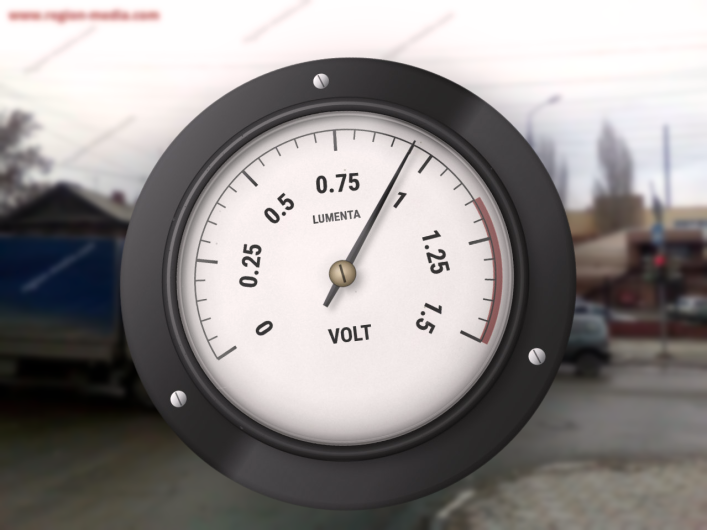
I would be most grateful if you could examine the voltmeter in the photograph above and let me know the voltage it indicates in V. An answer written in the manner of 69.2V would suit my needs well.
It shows 0.95V
